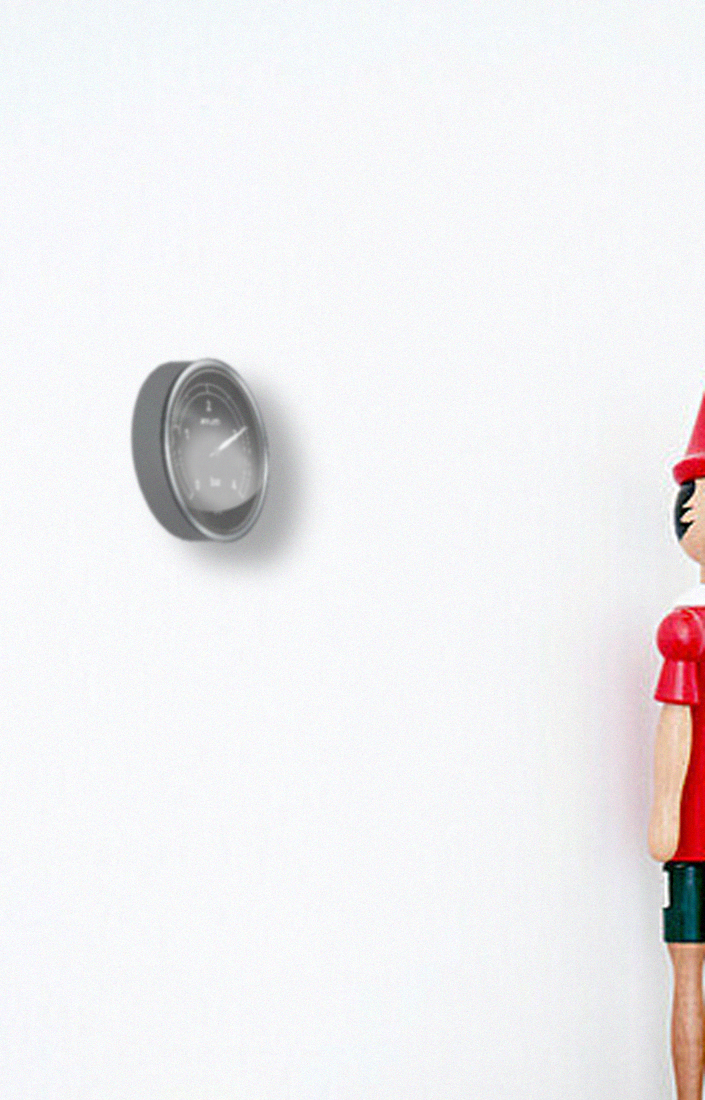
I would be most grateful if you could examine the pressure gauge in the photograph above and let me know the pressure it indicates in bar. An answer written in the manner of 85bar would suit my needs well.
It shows 3bar
